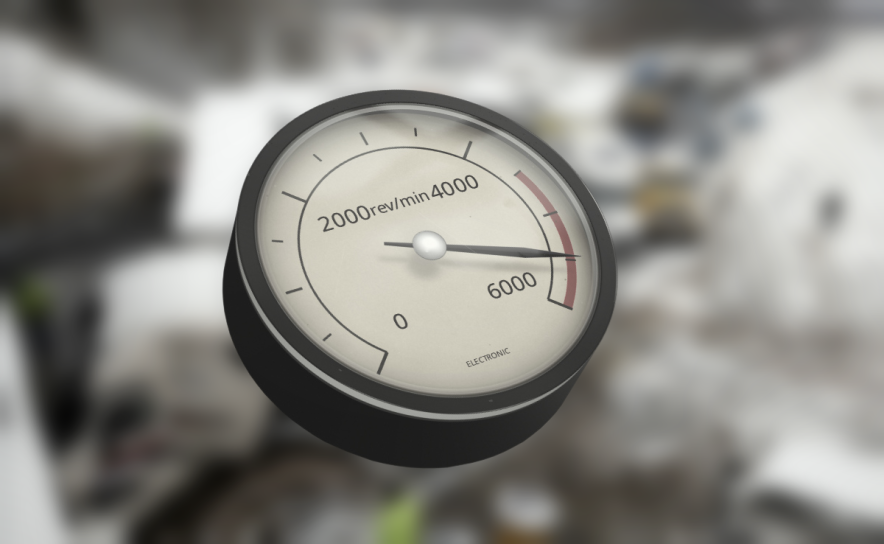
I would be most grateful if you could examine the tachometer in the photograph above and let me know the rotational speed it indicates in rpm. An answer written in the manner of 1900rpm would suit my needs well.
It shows 5500rpm
